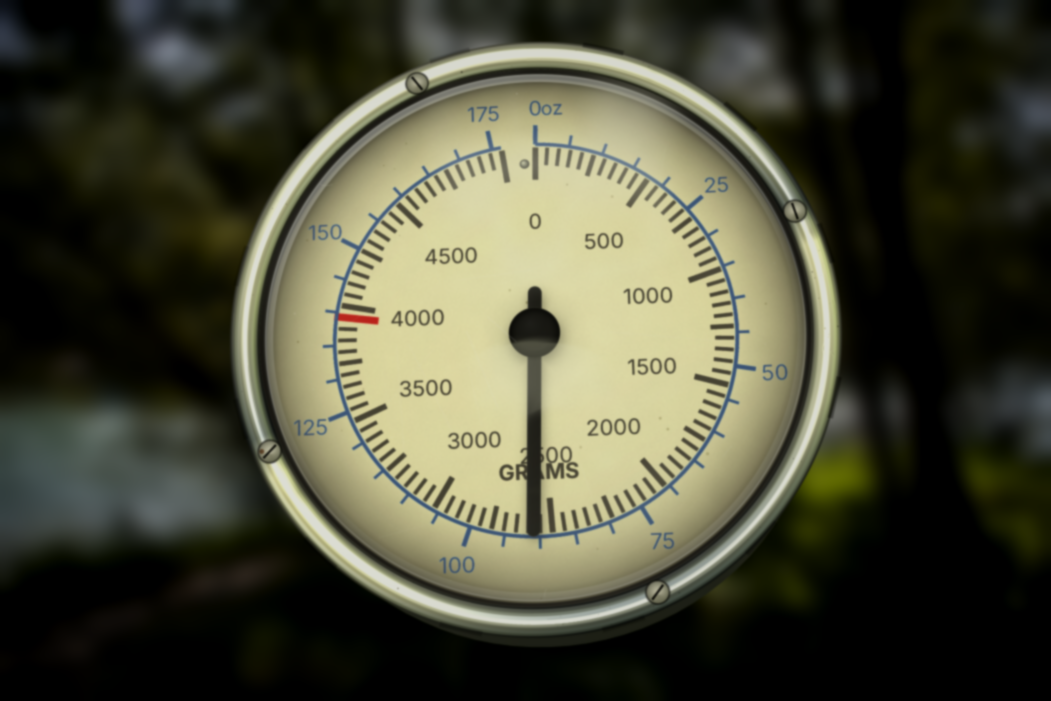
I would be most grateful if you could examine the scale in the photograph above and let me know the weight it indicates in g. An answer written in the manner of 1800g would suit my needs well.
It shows 2575g
